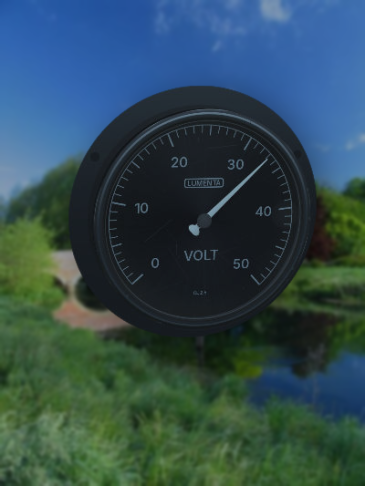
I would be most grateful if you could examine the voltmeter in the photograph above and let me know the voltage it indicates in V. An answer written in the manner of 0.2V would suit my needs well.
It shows 33V
